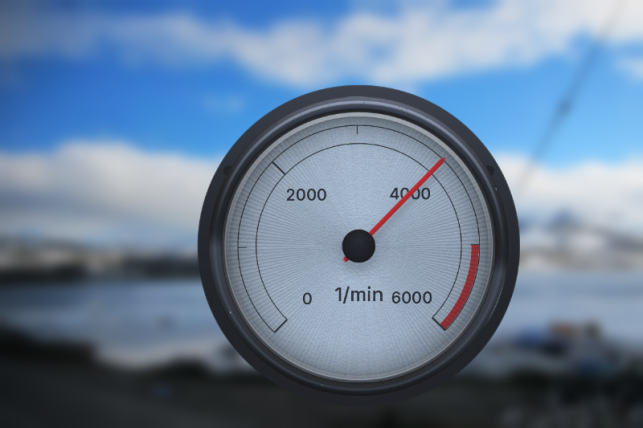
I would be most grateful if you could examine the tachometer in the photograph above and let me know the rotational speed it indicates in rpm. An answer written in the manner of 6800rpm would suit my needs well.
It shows 4000rpm
